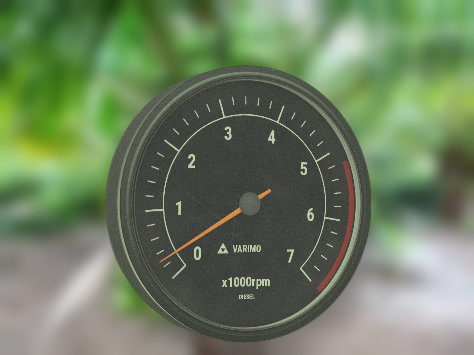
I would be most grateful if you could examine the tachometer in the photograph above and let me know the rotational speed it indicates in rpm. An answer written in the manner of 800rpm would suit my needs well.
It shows 300rpm
